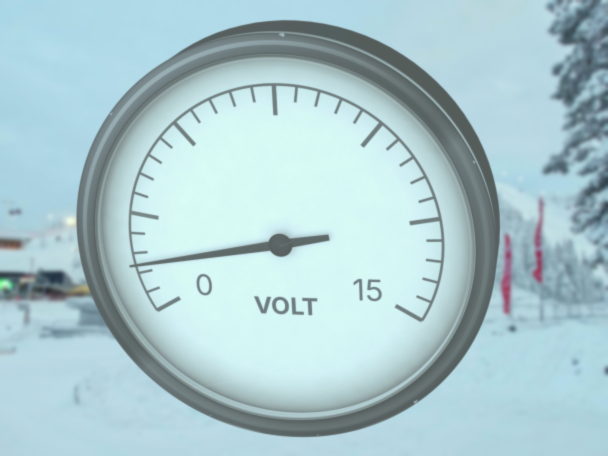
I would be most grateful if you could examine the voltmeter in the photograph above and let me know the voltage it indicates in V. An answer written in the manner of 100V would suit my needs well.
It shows 1.25V
